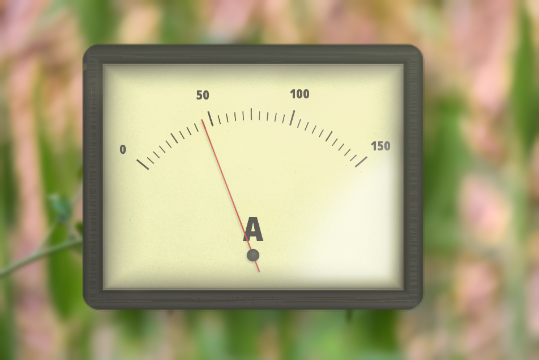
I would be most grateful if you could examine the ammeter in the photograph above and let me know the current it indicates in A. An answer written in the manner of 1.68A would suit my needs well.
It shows 45A
